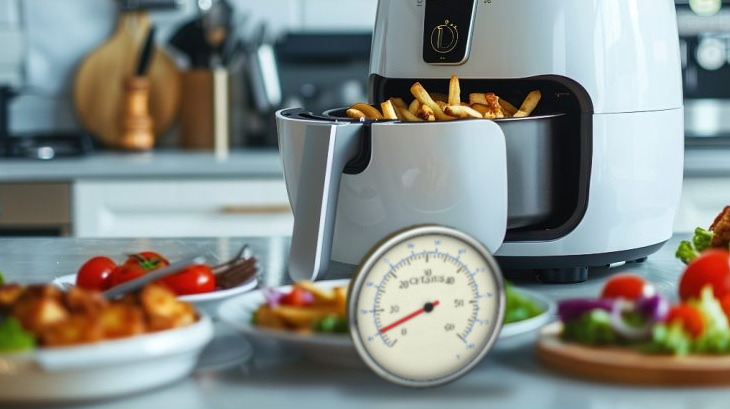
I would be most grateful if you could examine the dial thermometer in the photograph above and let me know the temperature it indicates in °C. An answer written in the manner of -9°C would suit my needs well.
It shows 5°C
